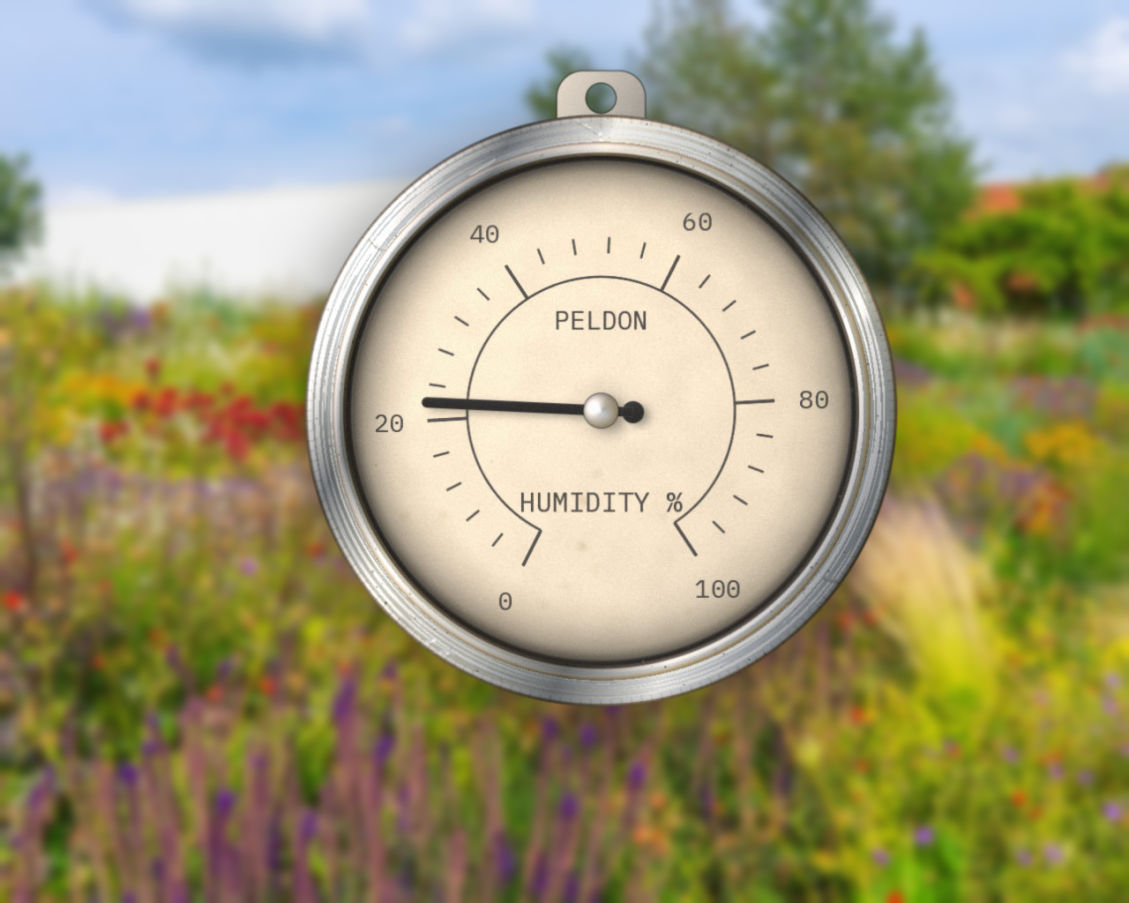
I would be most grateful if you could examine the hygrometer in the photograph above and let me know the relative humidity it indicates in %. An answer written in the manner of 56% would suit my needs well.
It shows 22%
